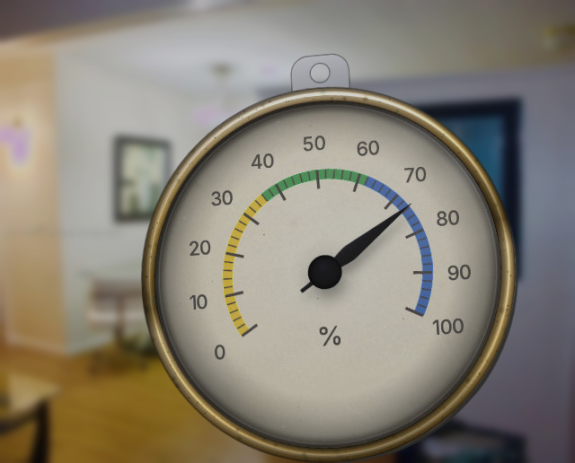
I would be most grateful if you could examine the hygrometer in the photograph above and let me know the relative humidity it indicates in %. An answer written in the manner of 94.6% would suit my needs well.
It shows 74%
